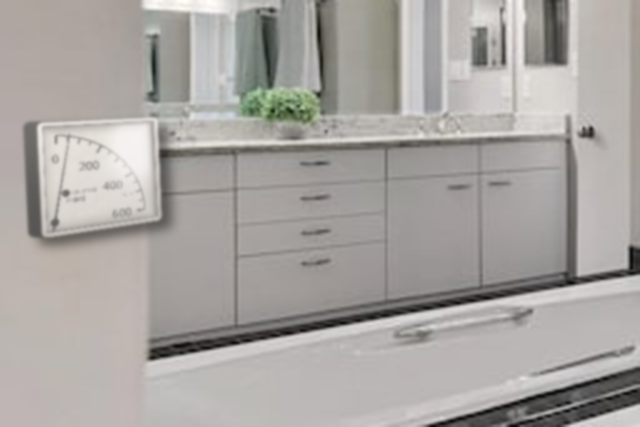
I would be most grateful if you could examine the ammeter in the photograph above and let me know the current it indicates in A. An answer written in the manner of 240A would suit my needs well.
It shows 50A
